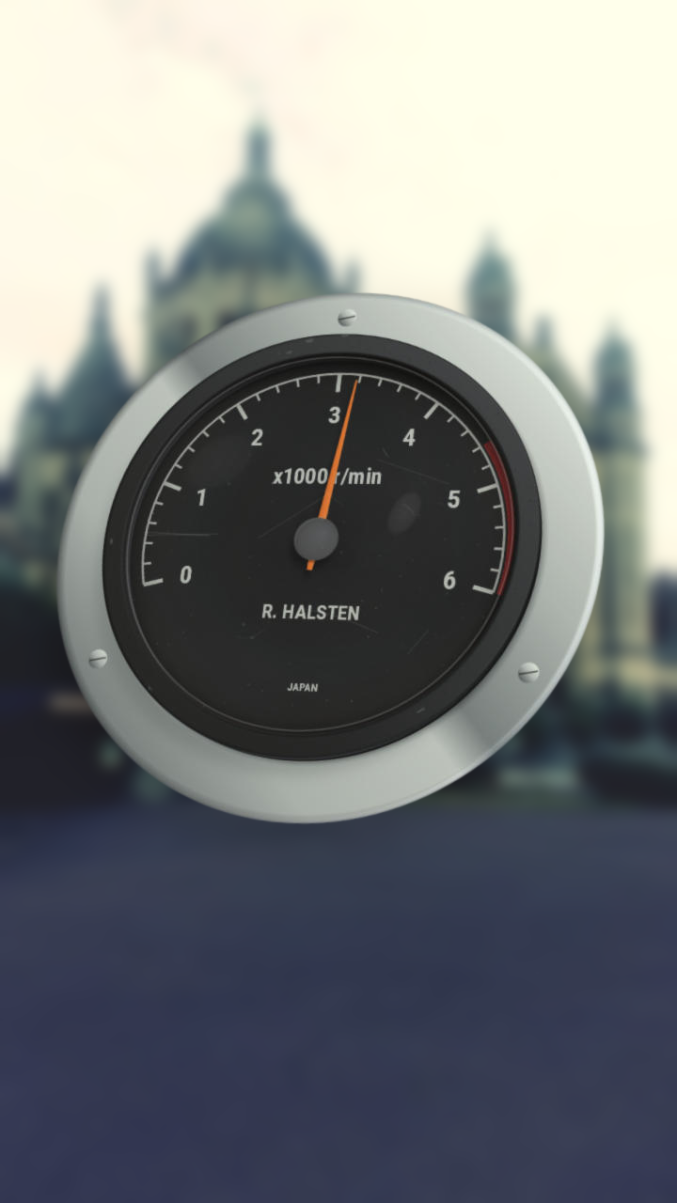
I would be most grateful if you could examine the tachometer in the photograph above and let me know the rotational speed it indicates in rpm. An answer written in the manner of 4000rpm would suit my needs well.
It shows 3200rpm
